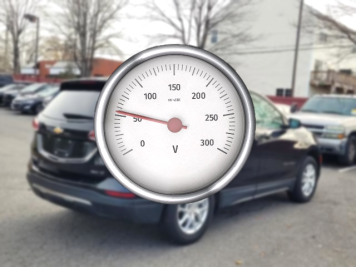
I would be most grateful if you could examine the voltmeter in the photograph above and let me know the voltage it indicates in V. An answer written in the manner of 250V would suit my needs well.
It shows 55V
